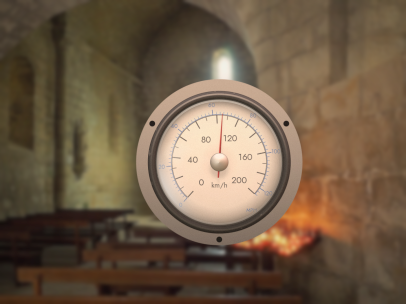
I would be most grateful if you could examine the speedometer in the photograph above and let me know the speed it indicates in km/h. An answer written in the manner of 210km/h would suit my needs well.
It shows 105km/h
